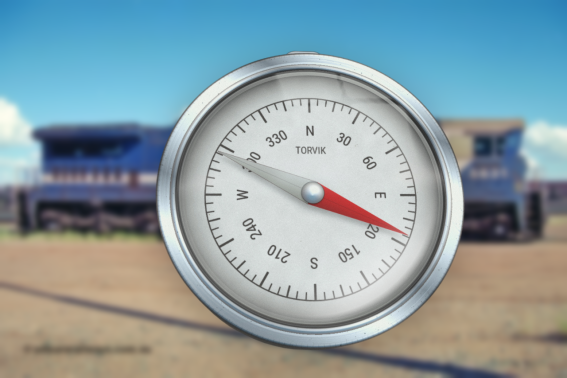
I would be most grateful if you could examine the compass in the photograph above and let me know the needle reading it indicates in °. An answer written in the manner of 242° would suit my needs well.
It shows 115°
